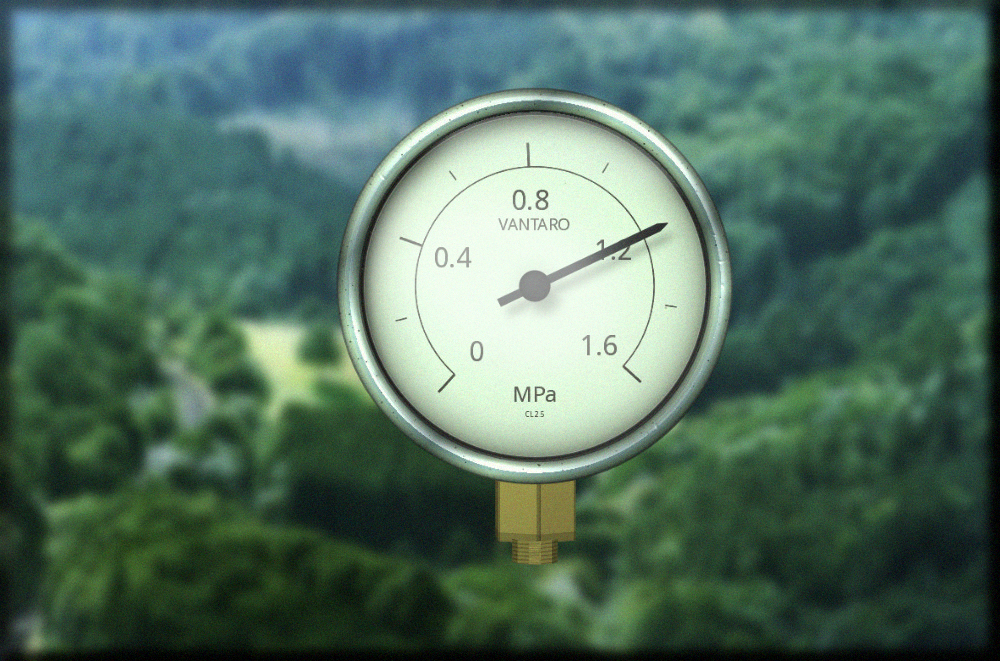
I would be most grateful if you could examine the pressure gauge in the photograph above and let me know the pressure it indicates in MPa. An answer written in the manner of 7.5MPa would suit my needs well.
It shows 1.2MPa
